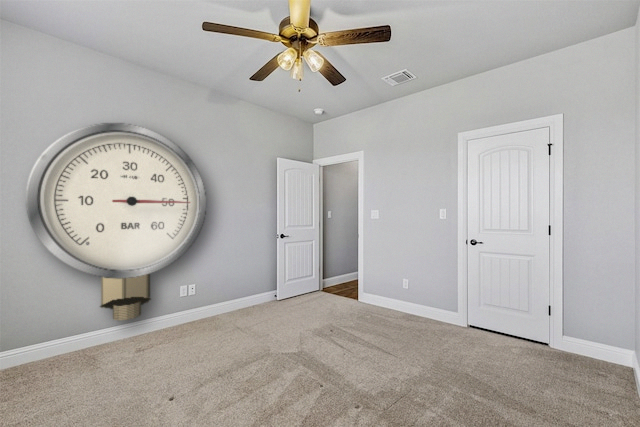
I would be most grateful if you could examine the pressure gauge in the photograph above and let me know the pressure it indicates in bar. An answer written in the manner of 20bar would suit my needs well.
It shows 50bar
